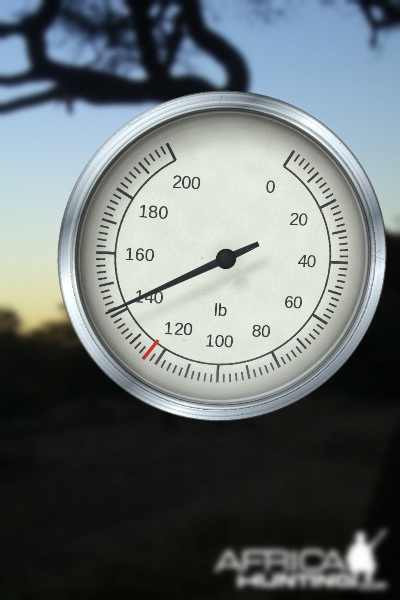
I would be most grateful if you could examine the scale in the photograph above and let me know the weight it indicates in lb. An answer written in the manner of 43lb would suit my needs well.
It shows 142lb
